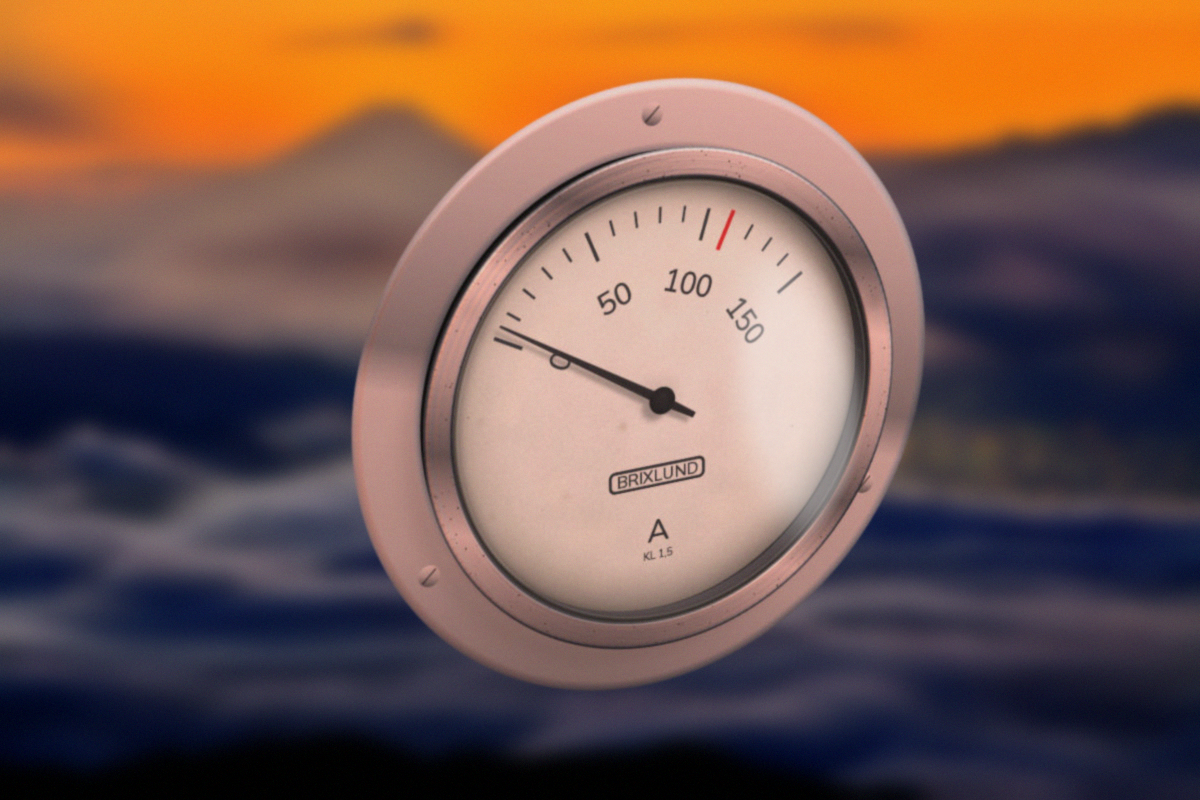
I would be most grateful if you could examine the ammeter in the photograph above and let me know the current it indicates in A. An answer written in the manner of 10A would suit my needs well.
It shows 5A
